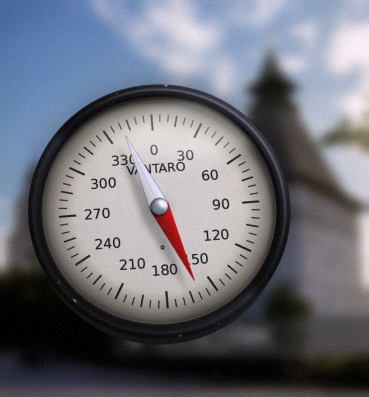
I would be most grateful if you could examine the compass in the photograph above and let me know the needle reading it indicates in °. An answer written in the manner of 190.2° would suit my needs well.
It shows 160°
